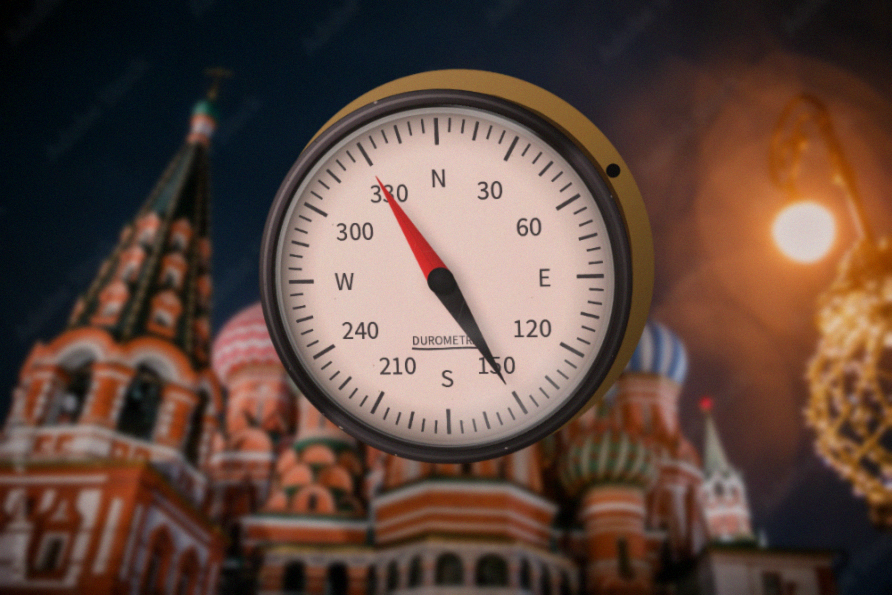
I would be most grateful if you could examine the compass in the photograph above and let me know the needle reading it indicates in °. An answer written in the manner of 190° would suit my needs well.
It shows 330°
